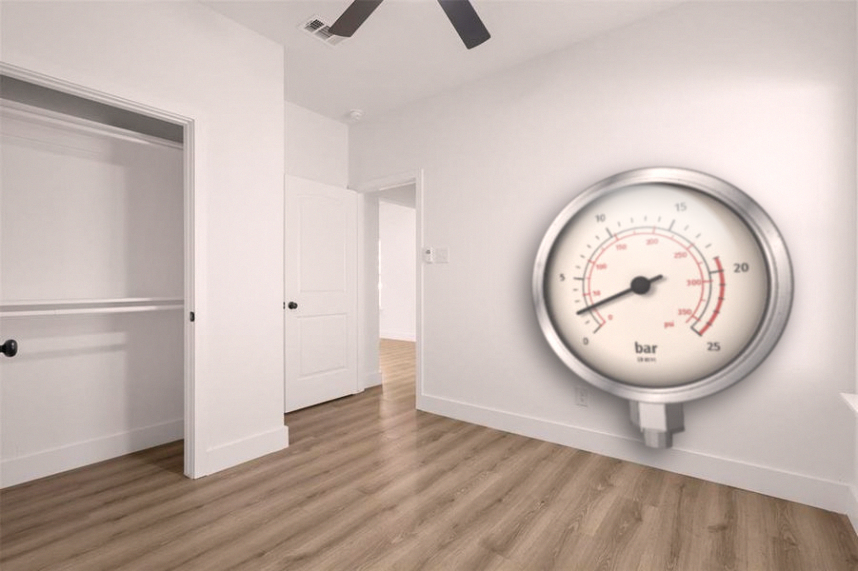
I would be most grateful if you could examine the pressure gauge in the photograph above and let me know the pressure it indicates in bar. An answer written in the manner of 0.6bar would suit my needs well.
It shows 2bar
